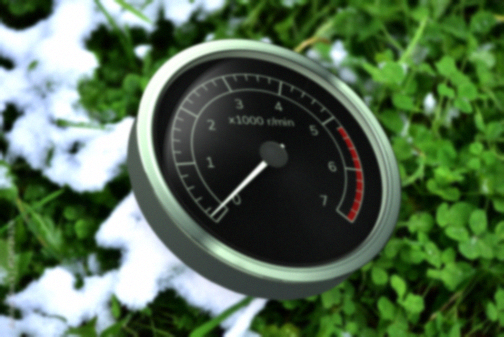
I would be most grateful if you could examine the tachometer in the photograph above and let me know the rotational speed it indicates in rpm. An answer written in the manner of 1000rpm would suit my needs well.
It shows 100rpm
